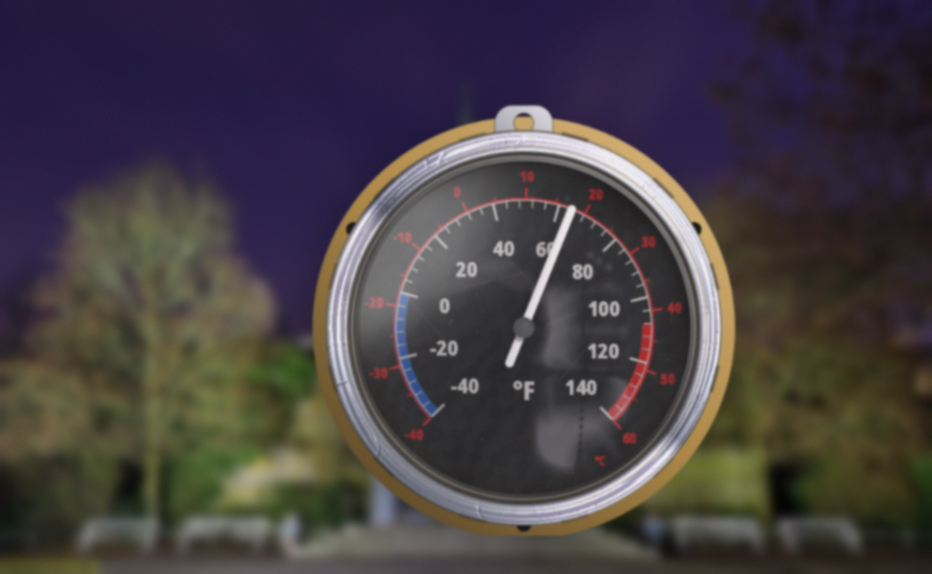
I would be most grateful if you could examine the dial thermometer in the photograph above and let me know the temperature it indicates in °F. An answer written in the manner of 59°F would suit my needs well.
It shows 64°F
